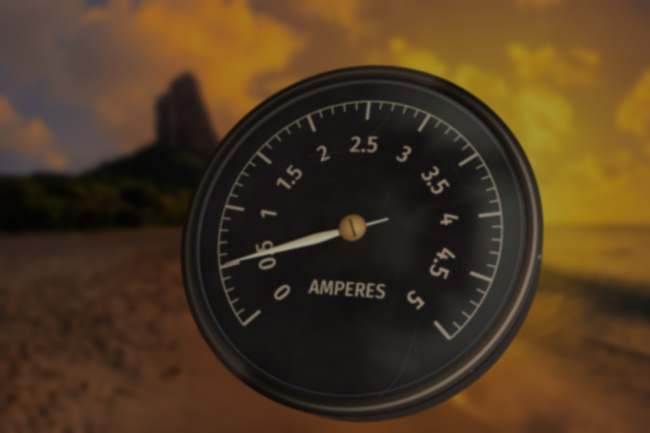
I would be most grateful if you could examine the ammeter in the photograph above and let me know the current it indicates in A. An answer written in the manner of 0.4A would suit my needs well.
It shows 0.5A
